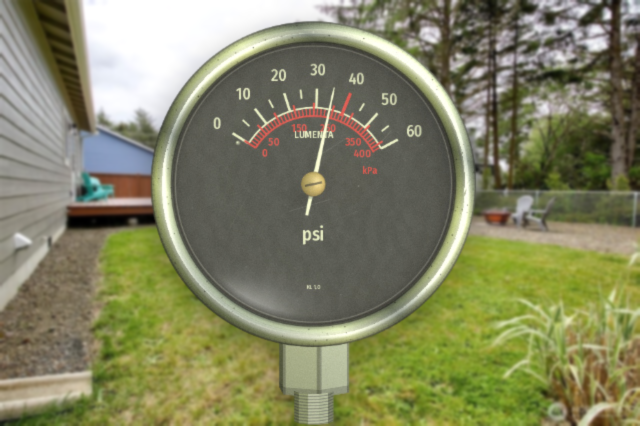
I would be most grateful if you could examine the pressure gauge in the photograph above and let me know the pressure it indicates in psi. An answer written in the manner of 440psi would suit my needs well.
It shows 35psi
